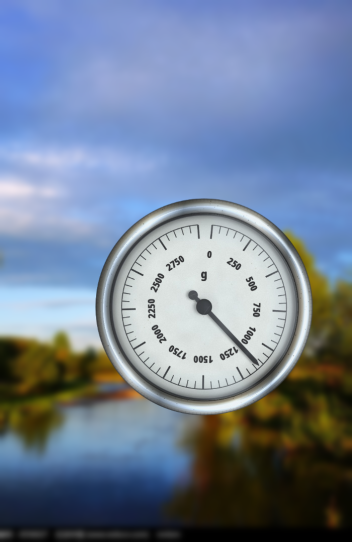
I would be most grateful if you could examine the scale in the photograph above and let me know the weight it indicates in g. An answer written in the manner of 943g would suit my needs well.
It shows 1125g
